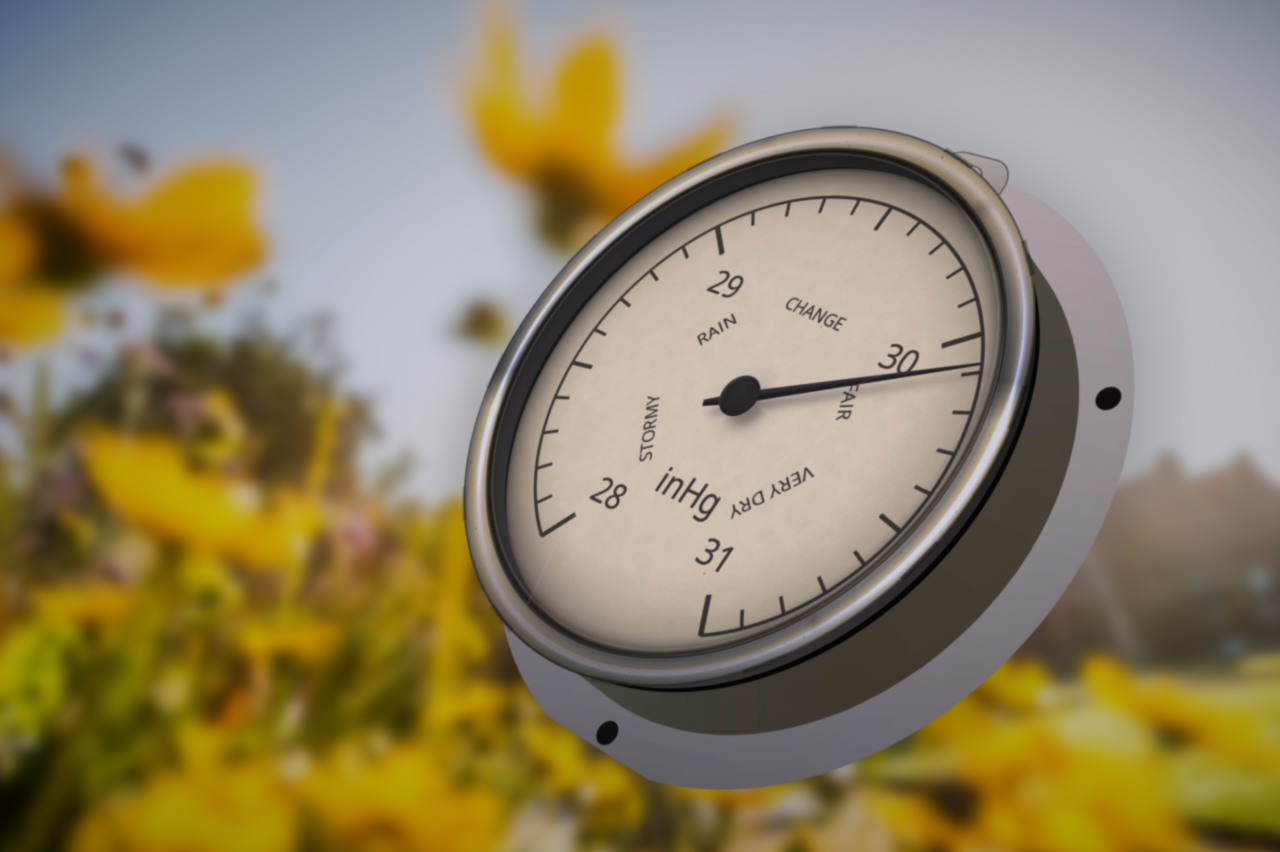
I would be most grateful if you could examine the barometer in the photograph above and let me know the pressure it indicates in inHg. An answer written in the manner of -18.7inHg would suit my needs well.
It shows 30.1inHg
